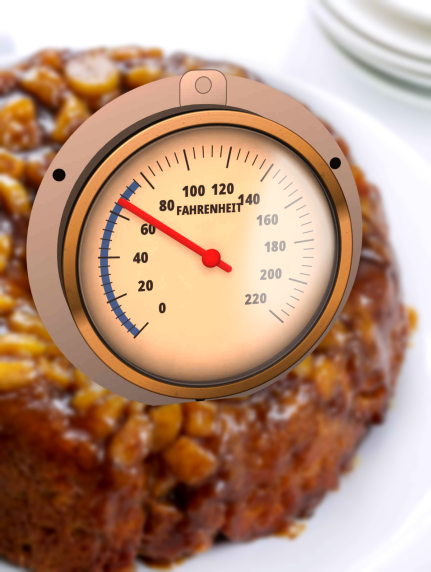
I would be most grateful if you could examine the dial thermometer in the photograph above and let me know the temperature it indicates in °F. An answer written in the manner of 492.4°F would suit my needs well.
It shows 66°F
